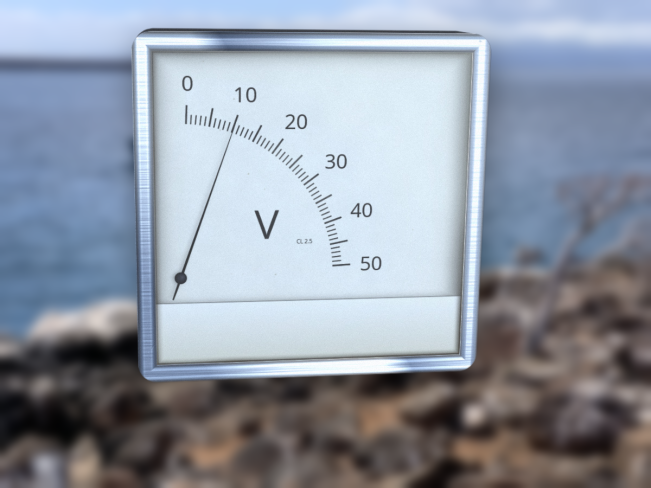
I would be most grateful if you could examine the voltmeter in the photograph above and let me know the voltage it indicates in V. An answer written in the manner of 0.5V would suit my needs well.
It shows 10V
